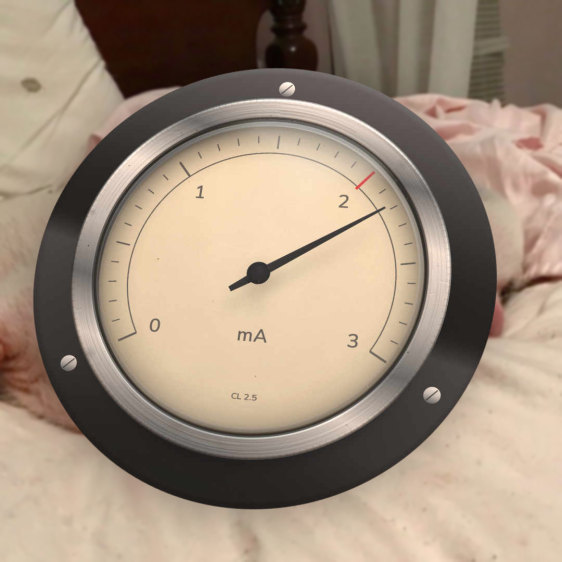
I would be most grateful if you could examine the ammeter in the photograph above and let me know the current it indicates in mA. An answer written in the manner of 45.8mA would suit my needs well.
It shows 2.2mA
